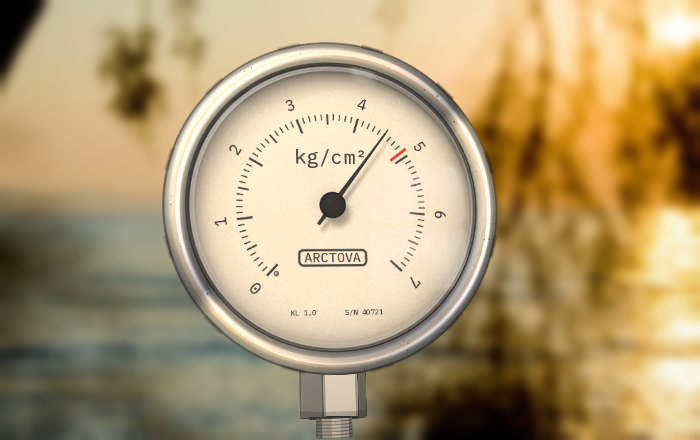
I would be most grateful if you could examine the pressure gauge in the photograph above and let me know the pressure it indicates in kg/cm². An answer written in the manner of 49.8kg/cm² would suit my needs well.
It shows 4.5kg/cm²
